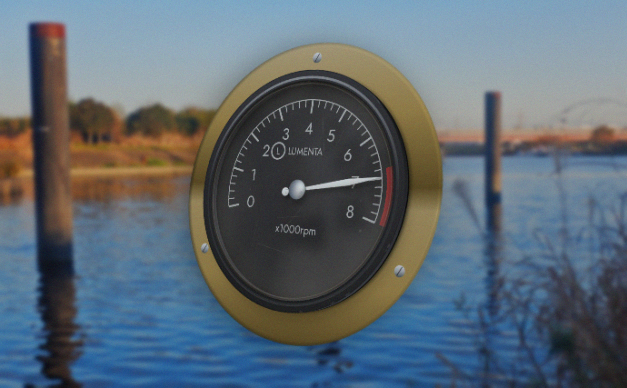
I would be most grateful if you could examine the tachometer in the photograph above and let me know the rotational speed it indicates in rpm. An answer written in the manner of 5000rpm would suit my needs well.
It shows 7000rpm
